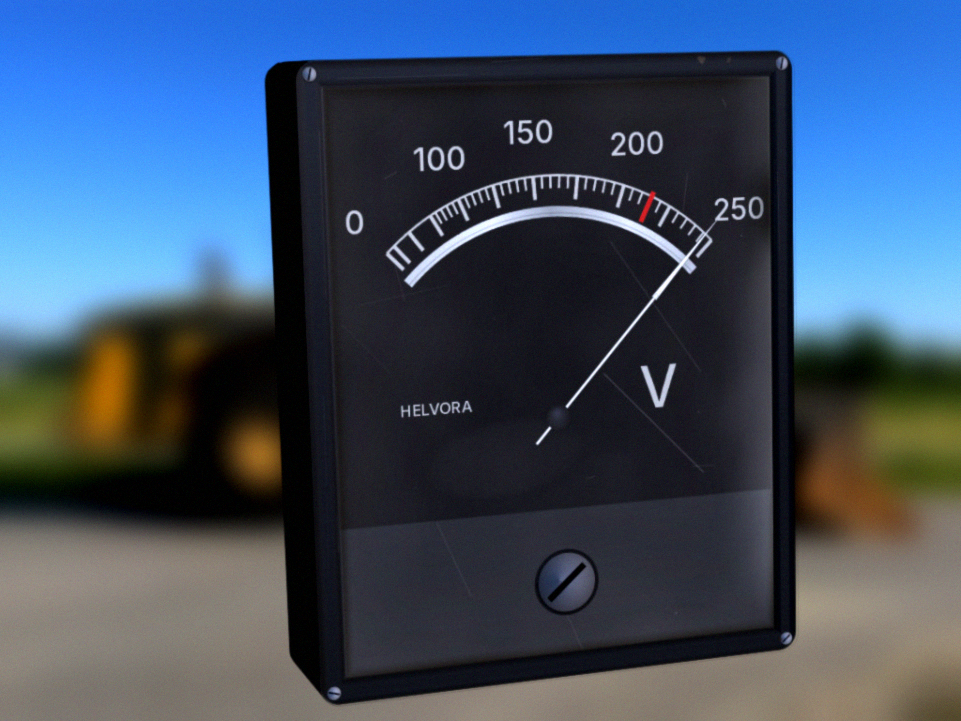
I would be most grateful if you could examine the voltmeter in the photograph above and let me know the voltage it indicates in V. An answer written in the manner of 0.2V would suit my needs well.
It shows 245V
